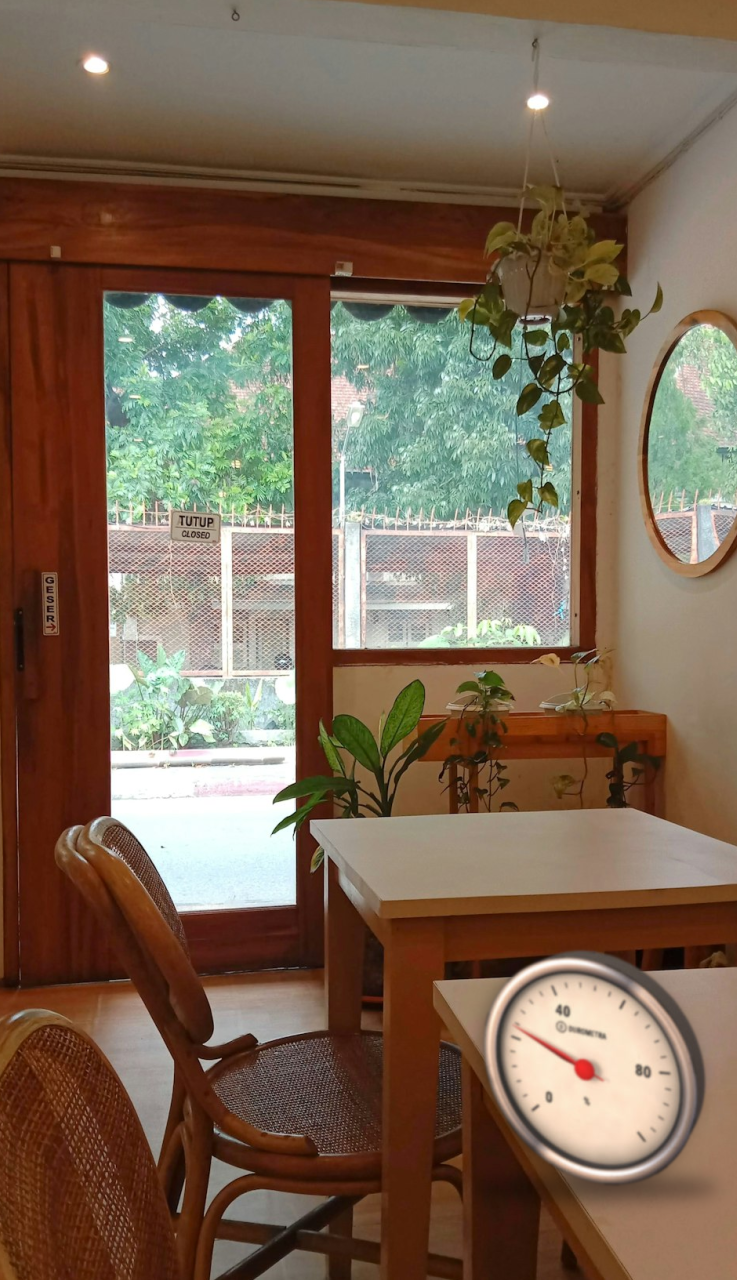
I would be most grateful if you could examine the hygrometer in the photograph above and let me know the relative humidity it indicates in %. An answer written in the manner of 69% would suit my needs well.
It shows 24%
